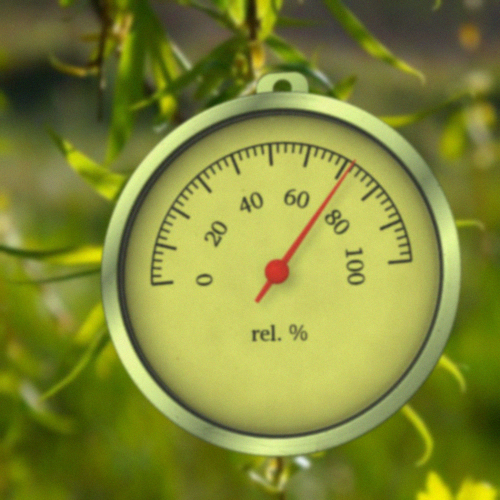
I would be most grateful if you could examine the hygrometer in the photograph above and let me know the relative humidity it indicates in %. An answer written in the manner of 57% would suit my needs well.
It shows 72%
